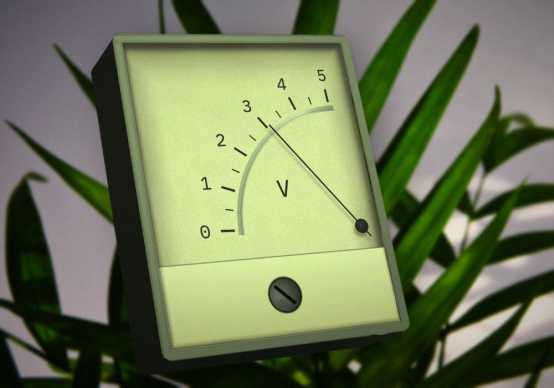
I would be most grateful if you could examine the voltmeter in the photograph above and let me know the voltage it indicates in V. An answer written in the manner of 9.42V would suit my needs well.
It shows 3V
